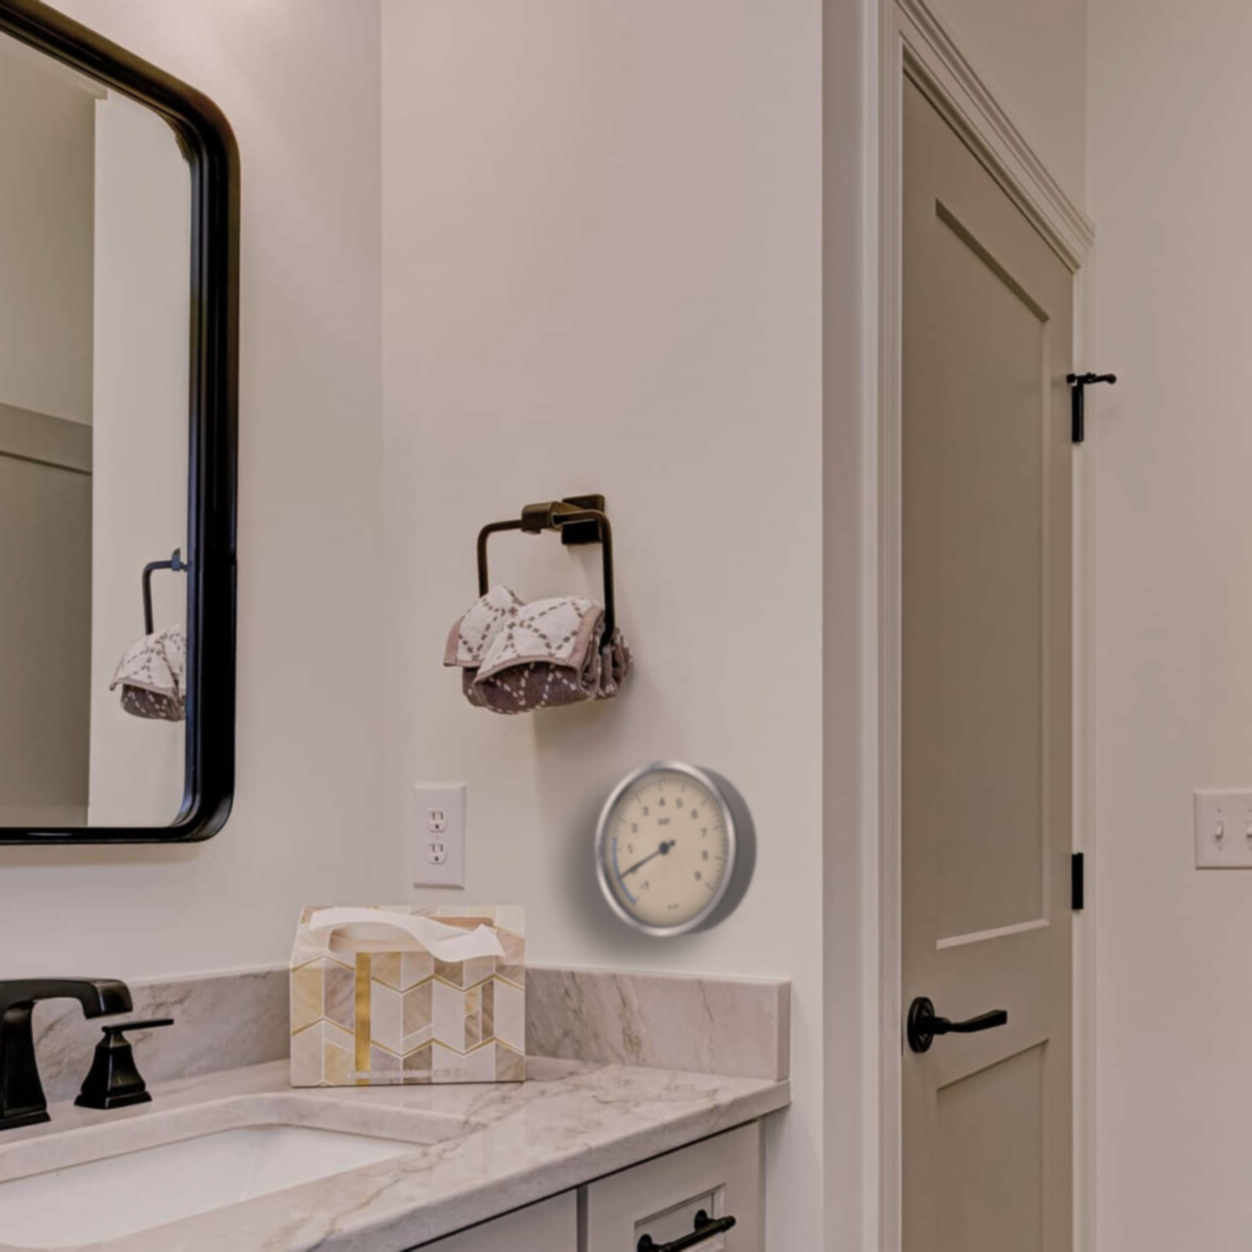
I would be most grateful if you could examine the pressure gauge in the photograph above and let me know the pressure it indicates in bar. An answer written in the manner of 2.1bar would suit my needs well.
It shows 0bar
